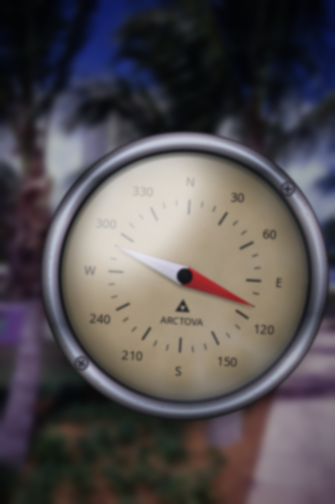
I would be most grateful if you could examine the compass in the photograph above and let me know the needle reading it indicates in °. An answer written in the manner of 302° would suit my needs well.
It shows 110°
